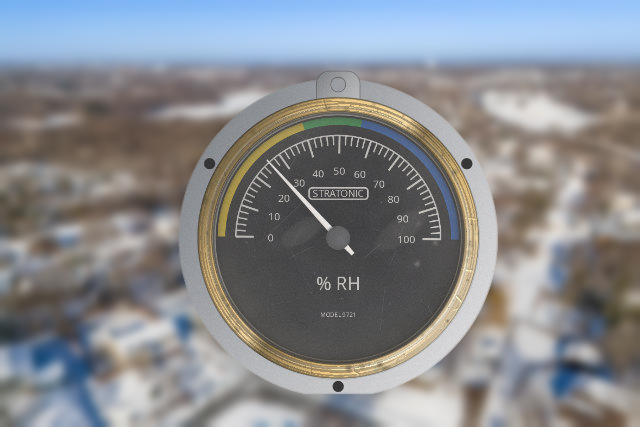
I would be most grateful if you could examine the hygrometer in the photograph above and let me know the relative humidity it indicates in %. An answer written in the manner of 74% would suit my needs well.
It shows 26%
